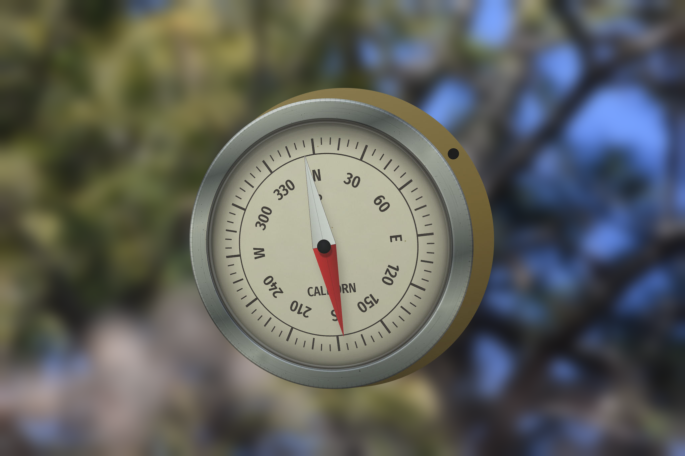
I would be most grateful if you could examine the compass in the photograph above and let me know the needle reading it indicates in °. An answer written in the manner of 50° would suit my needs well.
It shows 175°
